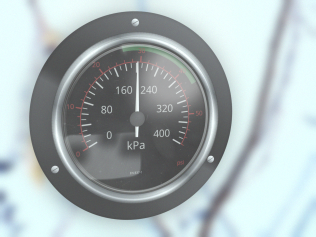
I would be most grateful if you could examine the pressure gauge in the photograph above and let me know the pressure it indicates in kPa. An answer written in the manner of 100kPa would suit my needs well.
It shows 200kPa
